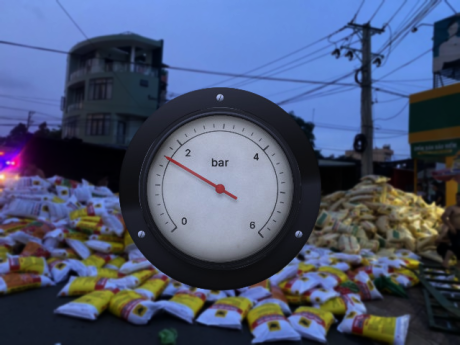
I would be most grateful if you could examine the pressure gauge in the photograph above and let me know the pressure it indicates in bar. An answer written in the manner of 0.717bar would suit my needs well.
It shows 1.6bar
